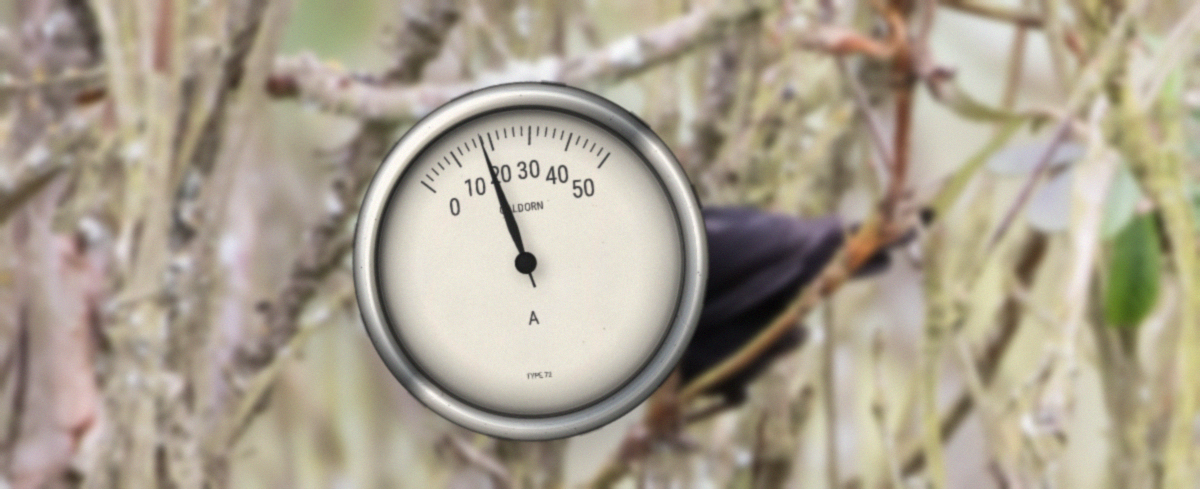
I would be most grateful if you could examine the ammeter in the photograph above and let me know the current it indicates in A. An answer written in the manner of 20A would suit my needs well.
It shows 18A
